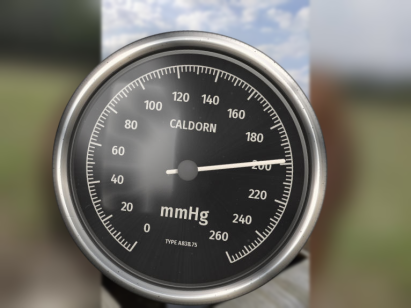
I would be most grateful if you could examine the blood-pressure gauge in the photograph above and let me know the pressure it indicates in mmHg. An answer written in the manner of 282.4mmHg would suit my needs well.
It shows 198mmHg
